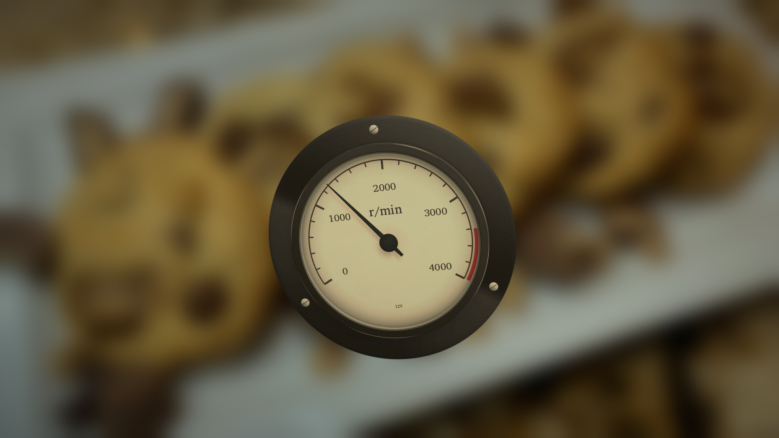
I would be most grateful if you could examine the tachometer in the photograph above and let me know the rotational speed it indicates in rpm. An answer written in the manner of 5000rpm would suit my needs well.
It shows 1300rpm
